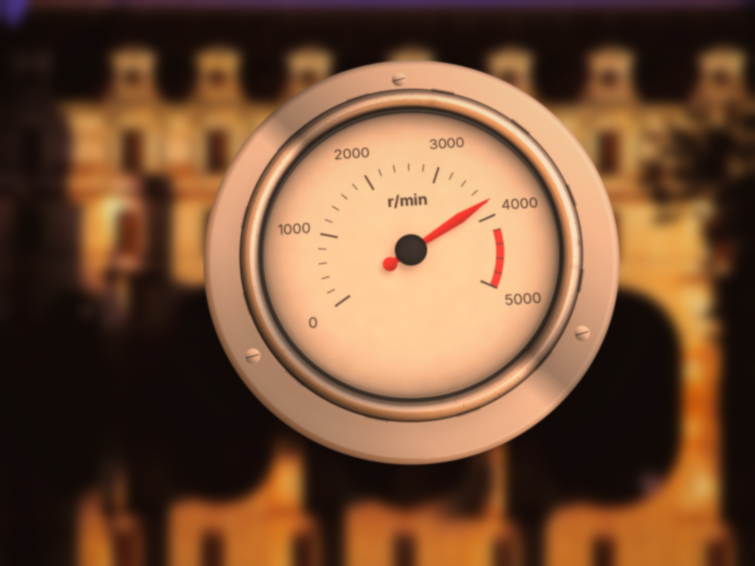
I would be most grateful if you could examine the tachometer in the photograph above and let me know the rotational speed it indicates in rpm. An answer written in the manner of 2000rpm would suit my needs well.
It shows 3800rpm
